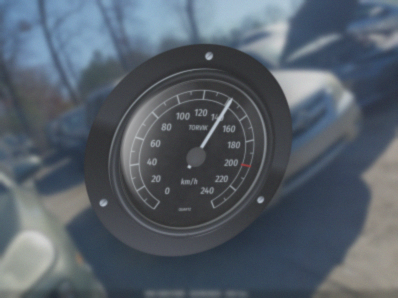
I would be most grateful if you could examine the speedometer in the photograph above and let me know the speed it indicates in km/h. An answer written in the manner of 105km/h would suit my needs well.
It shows 140km/h
